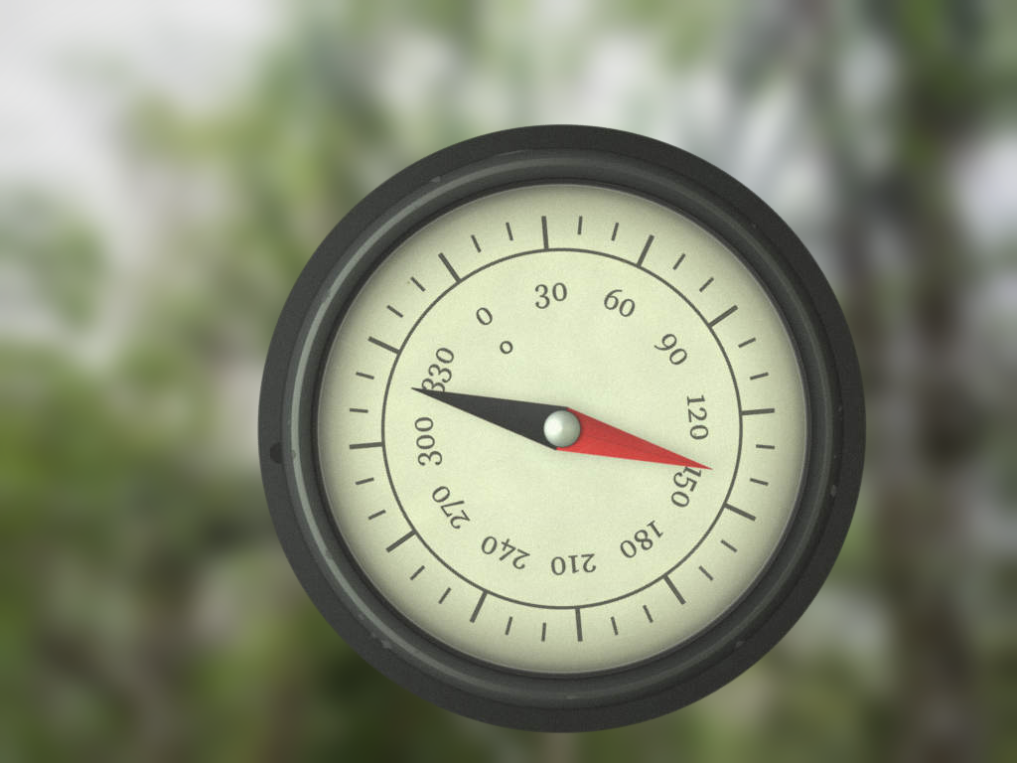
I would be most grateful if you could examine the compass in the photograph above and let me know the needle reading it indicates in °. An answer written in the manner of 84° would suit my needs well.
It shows 140°
